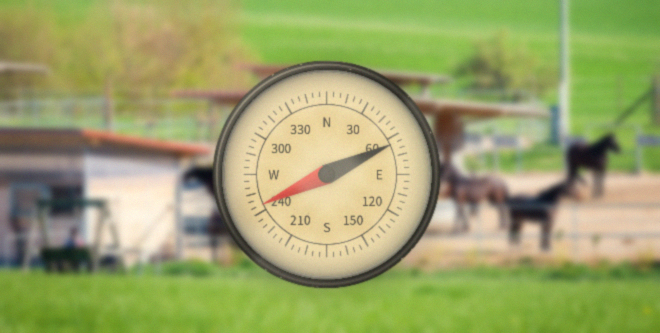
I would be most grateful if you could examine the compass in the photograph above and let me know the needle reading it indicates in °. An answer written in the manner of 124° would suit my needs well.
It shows 245°
